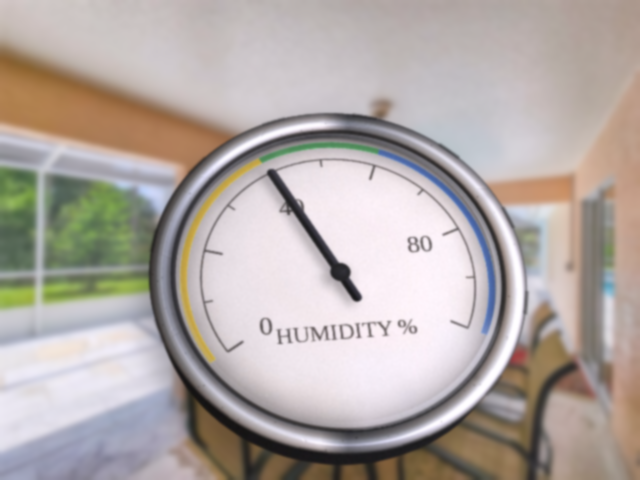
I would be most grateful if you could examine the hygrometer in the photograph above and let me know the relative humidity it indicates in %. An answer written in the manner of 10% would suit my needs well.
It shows 40%
